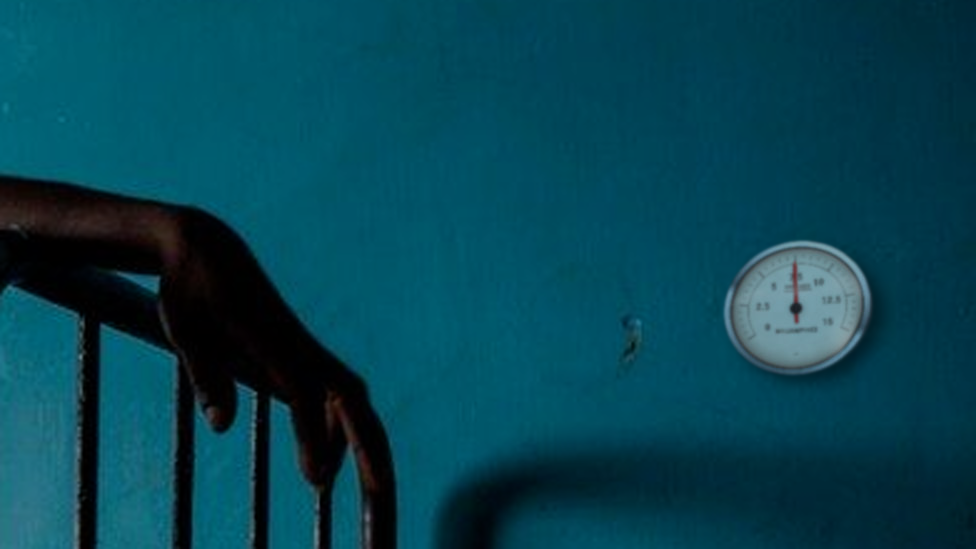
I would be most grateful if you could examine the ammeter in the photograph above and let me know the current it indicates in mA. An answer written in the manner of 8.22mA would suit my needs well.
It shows 7.5mA
